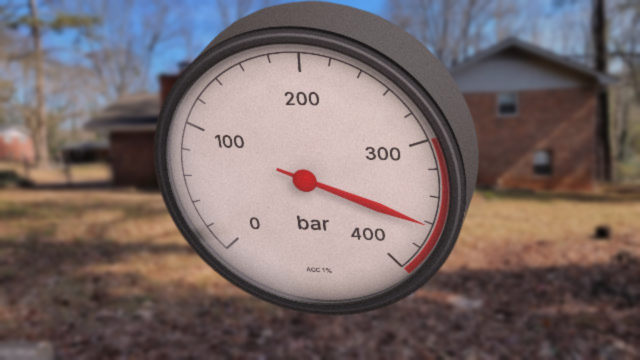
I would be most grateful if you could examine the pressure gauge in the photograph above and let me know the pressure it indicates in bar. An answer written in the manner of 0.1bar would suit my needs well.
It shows 360bar
